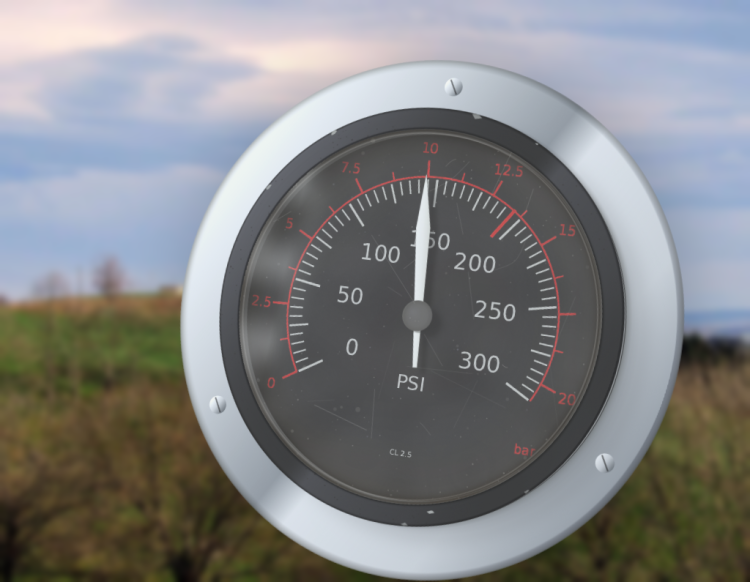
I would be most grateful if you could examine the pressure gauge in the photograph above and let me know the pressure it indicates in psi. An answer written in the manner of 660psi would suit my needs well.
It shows 145psi
